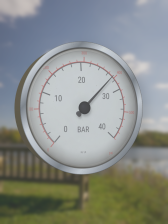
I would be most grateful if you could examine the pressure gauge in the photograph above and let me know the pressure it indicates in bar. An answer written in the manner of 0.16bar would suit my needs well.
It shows 27bar
